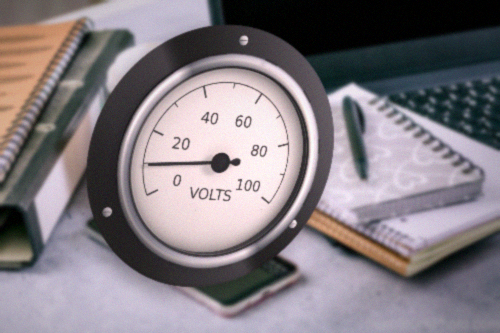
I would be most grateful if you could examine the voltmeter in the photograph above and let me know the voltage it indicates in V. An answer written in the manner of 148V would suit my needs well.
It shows 10V
